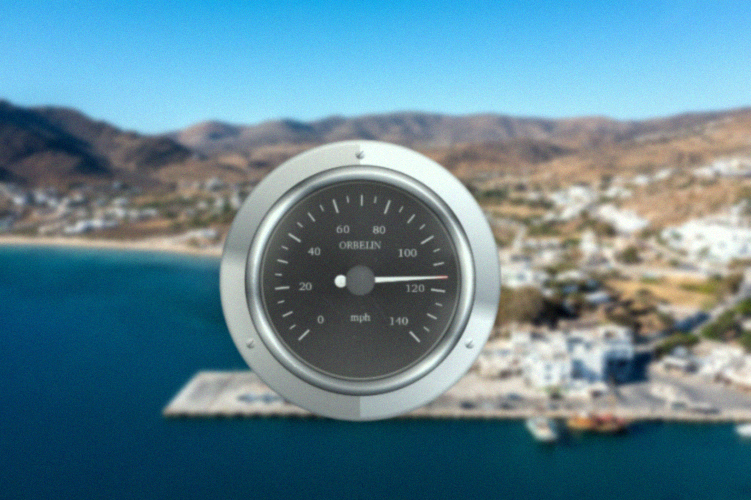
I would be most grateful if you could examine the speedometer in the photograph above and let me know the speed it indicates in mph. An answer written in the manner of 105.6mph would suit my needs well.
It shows 115mph
